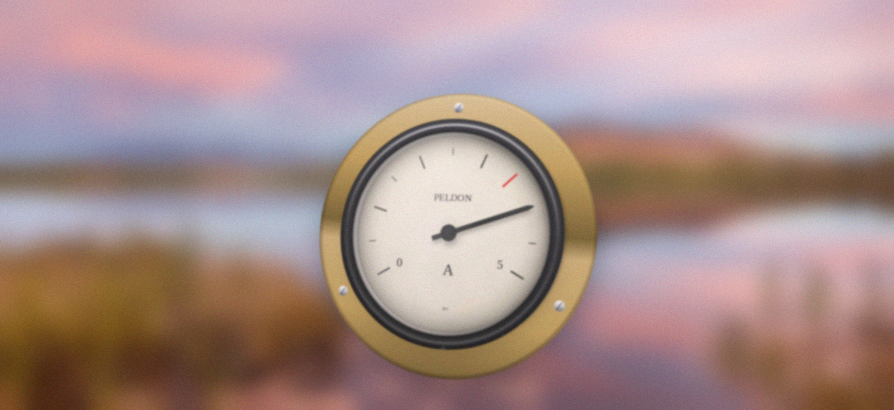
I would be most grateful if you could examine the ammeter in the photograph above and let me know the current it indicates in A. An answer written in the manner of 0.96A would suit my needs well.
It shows 4A
